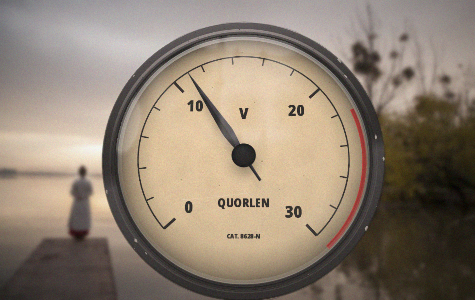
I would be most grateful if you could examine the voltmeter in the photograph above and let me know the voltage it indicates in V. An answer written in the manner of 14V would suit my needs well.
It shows 11V
